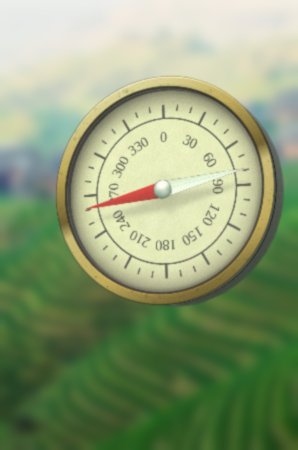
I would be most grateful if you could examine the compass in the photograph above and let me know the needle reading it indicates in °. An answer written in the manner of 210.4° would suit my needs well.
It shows 260°
